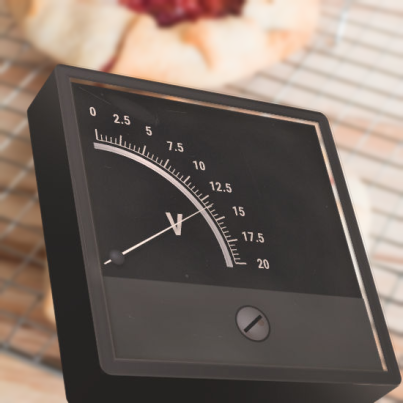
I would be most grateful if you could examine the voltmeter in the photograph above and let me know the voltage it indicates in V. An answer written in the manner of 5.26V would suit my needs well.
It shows 13.5V
